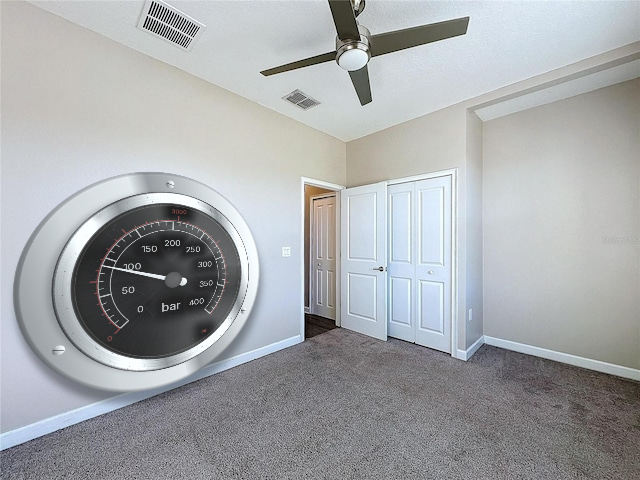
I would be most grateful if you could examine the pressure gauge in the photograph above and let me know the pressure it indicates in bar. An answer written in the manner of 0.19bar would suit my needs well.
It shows 90bar
